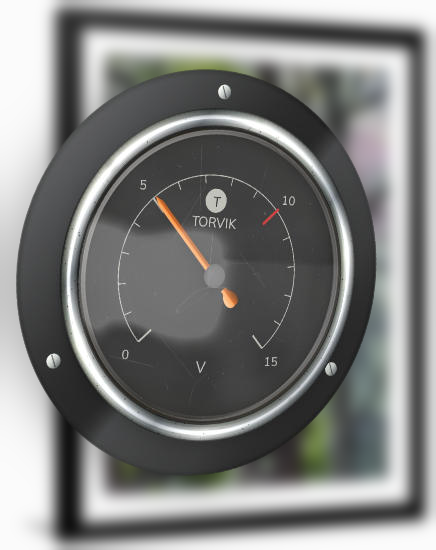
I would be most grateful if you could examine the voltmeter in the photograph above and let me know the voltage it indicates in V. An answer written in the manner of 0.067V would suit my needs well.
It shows 5V
